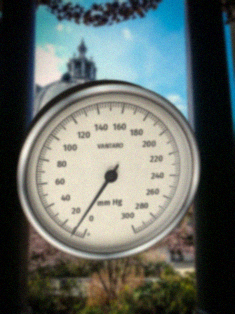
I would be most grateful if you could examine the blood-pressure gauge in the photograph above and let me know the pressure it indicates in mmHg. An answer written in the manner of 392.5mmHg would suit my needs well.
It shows 10mmHg
